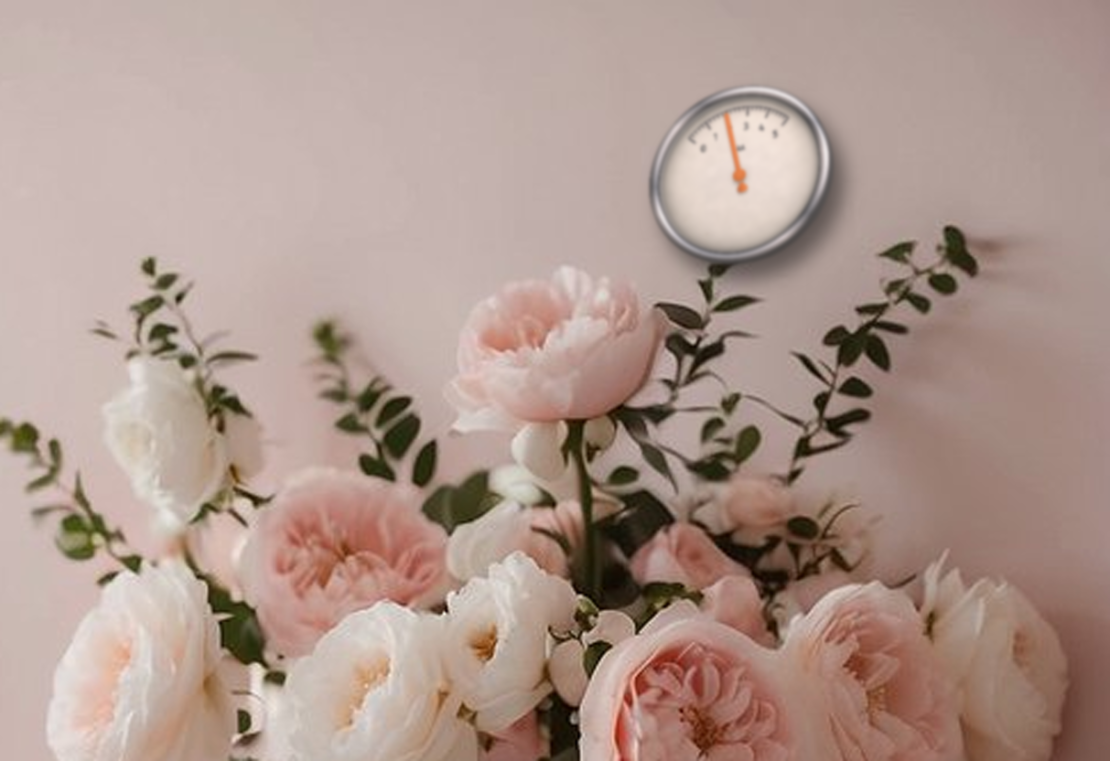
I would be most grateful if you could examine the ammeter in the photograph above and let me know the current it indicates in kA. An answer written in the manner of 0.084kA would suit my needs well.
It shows 2kA
